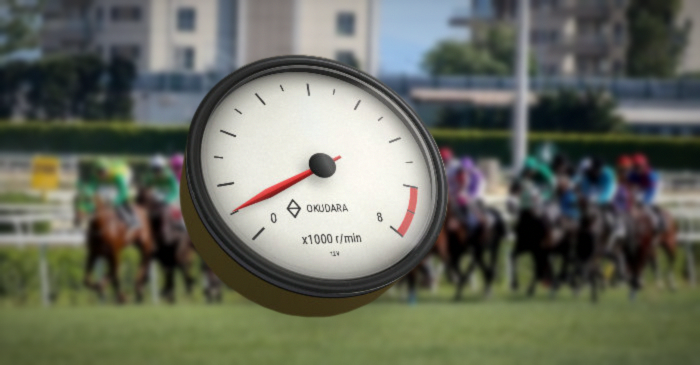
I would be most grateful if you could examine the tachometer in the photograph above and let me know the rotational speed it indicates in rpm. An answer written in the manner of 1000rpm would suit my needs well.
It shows 500rpm
